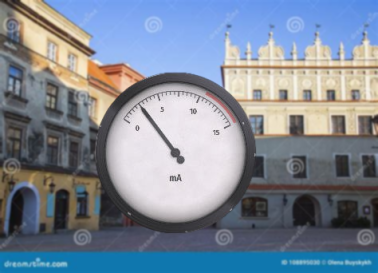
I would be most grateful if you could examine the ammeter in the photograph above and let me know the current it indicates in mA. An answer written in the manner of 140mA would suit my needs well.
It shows 2.5mA
